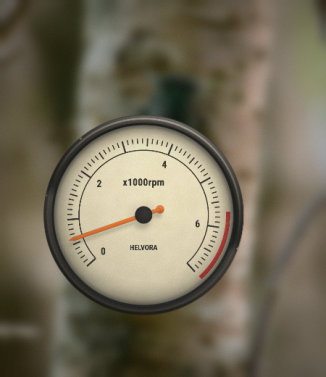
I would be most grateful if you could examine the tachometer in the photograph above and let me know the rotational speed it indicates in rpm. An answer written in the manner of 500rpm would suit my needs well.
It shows 600rpm
